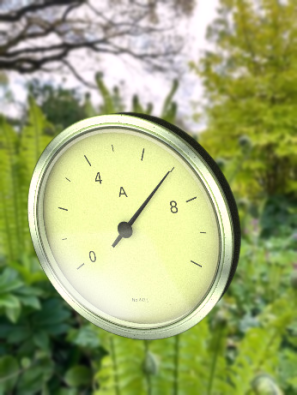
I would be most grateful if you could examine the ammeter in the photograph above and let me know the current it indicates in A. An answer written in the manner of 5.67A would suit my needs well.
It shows 7A
